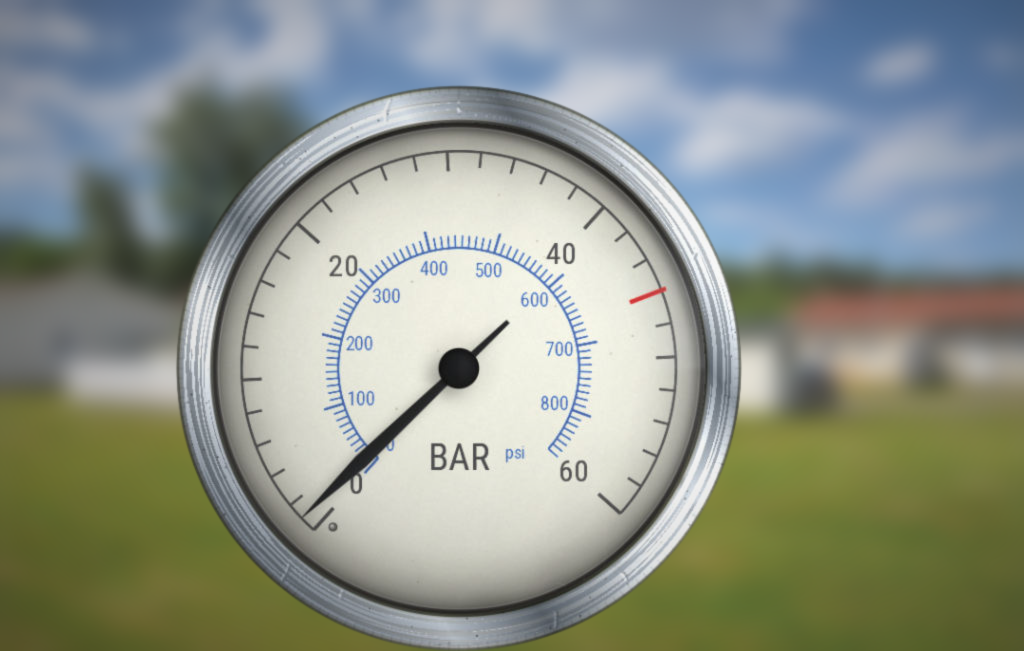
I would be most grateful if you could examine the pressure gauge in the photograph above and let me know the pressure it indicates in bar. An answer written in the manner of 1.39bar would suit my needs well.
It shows 1bar
